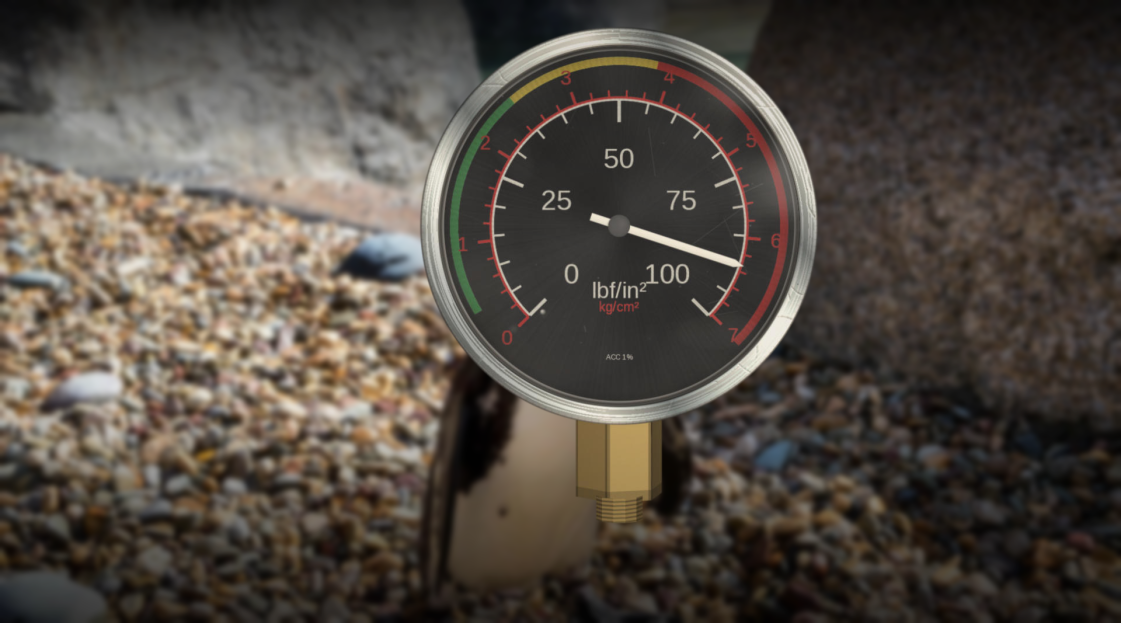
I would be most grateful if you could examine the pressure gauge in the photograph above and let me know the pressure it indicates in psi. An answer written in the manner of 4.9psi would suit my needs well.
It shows 90psi
